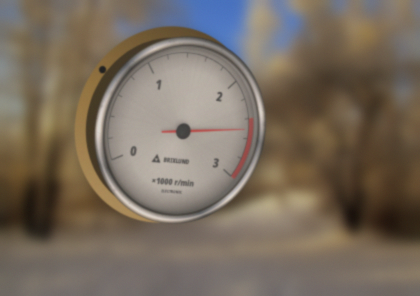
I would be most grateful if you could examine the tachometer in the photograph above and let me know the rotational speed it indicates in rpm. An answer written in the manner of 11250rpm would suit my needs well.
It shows 2500rpm
